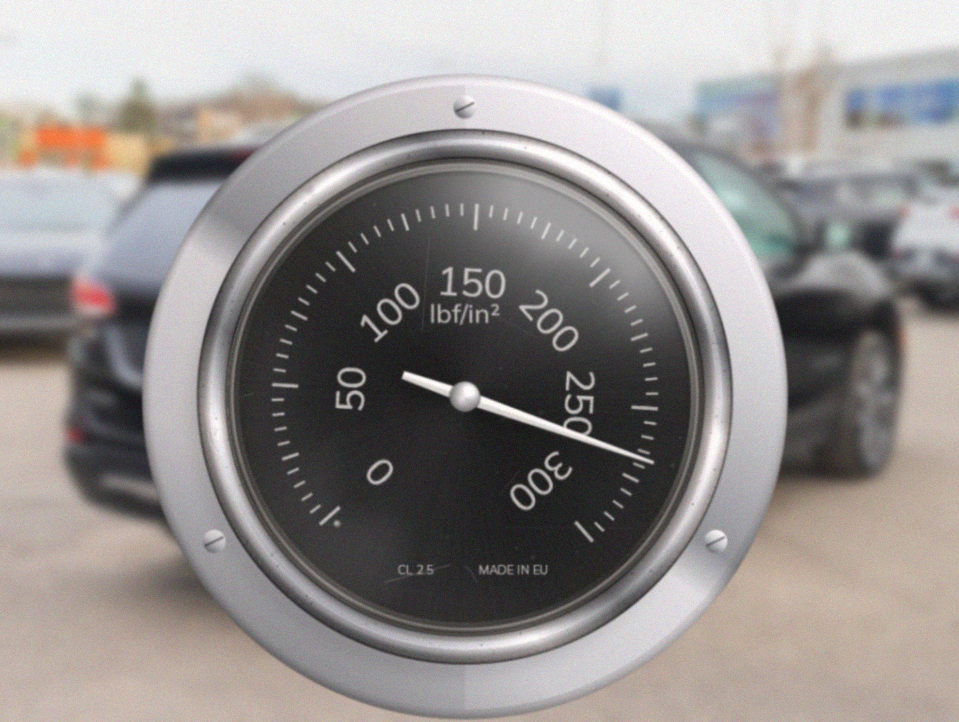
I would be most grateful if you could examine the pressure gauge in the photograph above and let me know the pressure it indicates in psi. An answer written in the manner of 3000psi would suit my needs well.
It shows 267.5psi
